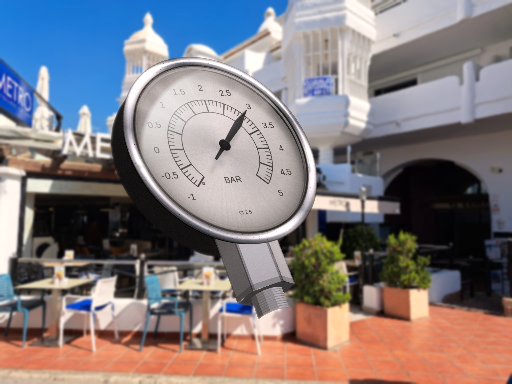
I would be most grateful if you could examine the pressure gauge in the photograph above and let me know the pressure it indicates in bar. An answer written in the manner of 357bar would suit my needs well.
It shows 3bar
